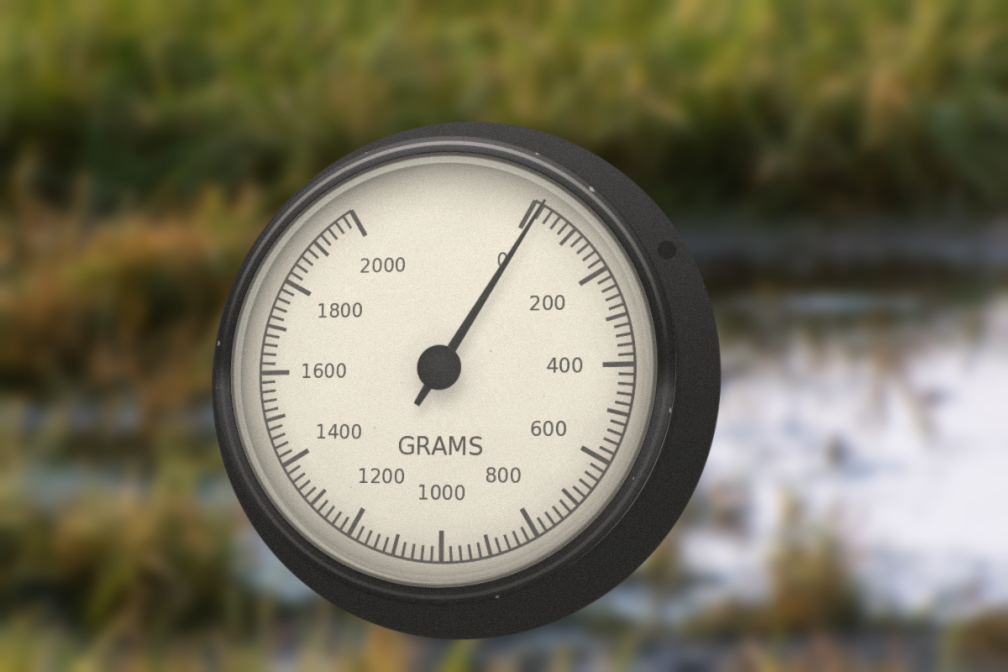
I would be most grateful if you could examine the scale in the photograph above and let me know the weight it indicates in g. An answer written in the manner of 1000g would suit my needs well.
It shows 20g
